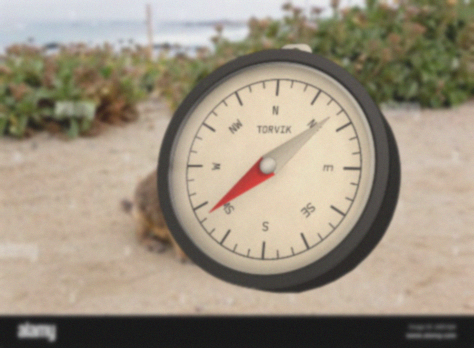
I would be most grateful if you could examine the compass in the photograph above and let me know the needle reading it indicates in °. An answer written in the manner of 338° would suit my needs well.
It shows 230°
